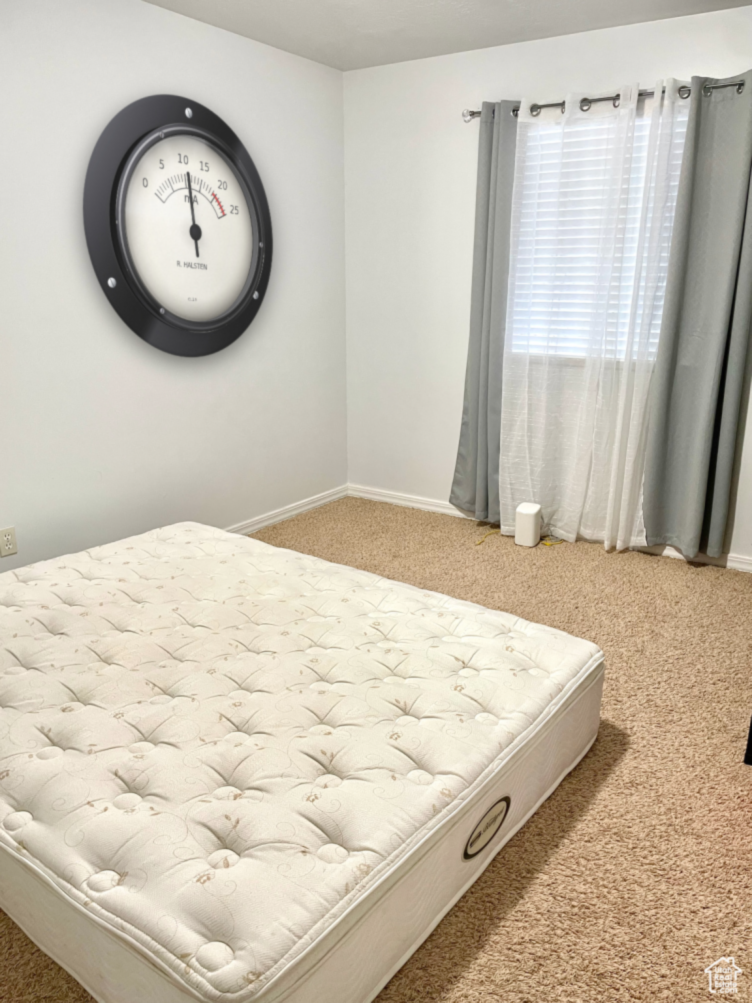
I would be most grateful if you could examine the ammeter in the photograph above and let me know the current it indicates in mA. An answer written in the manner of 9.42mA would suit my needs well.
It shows 10mA
